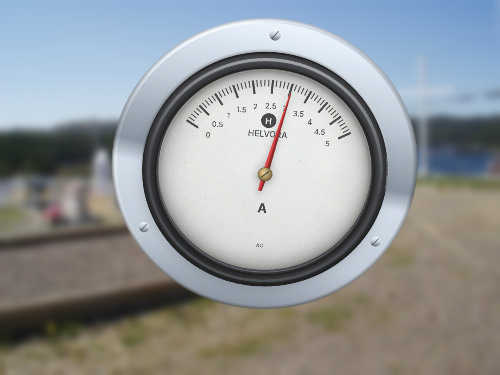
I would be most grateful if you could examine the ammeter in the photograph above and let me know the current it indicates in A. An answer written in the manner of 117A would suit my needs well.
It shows 3A
